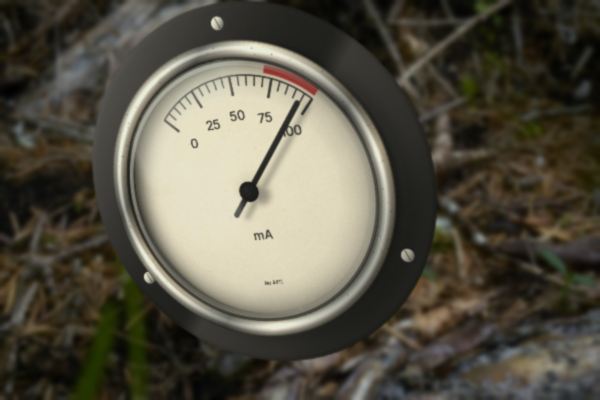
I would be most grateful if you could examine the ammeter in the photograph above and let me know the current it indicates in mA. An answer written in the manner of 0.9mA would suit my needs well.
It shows 95mA
